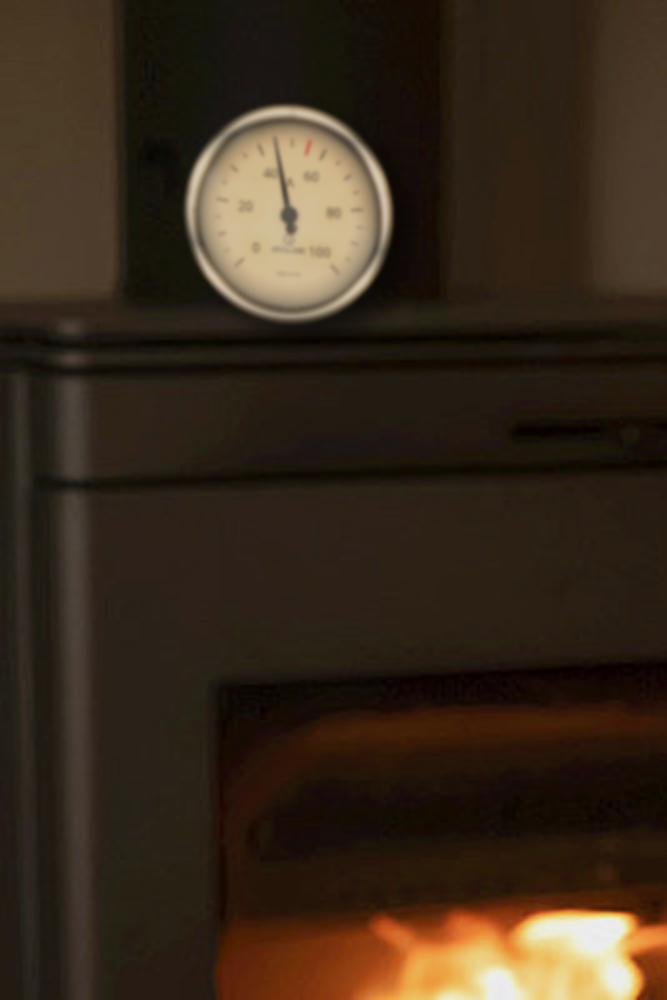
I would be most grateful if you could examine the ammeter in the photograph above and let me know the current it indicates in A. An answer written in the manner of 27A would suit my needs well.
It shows 45A
